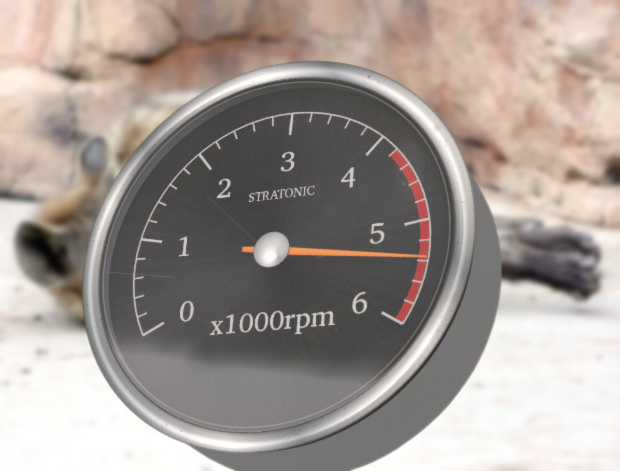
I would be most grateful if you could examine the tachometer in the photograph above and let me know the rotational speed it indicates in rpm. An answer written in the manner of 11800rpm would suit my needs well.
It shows 5400rpm
